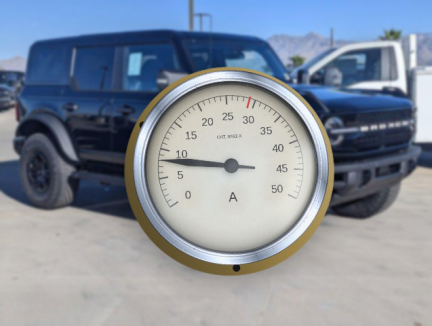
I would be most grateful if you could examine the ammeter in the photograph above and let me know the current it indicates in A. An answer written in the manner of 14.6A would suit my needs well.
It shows 8A
